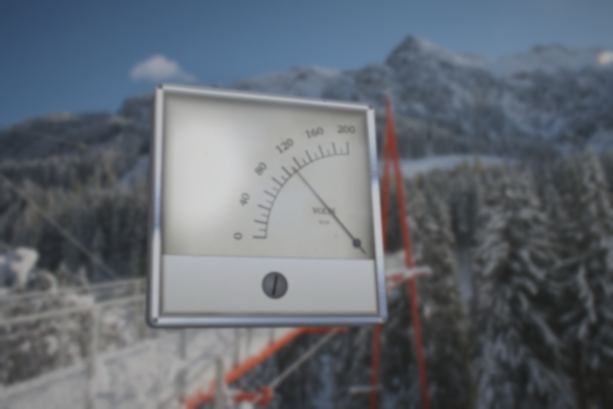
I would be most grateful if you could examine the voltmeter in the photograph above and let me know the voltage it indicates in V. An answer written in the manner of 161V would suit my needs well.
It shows 110V
